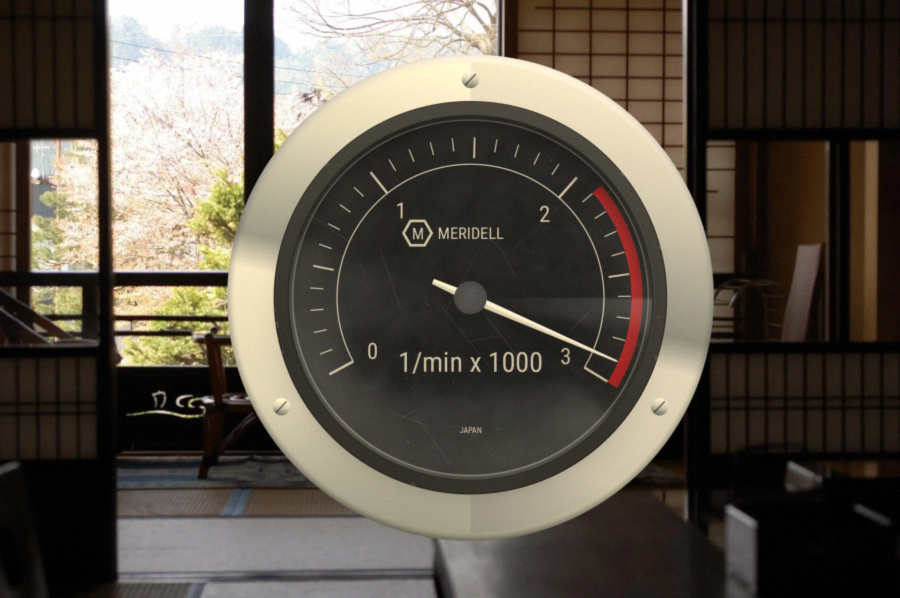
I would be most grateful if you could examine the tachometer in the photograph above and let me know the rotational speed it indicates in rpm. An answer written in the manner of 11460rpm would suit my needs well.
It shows 2900rpm
